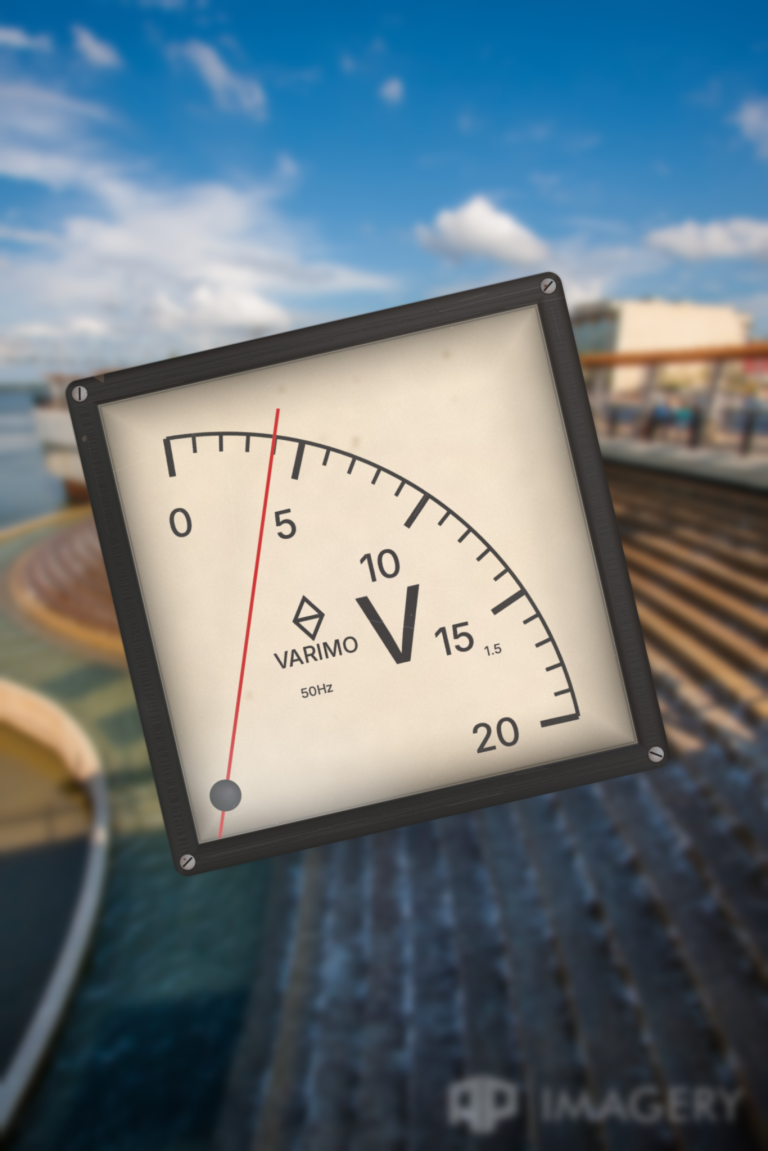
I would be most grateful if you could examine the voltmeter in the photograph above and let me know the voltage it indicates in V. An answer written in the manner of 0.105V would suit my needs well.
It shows 4V
